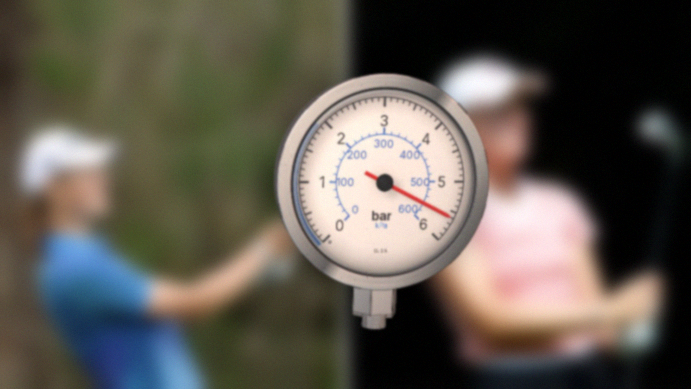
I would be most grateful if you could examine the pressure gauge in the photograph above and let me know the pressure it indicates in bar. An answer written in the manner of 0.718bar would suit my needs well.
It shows 5.6bar
